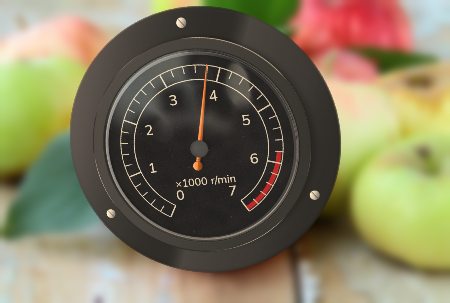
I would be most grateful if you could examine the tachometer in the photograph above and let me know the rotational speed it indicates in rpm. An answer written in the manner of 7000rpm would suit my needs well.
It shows 3800rpm
